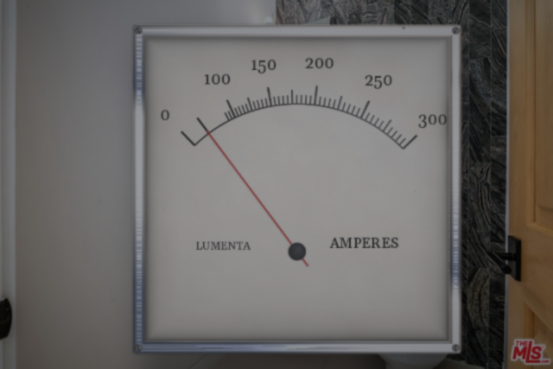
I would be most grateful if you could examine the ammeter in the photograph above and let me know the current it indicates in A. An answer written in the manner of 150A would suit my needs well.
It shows 50A
